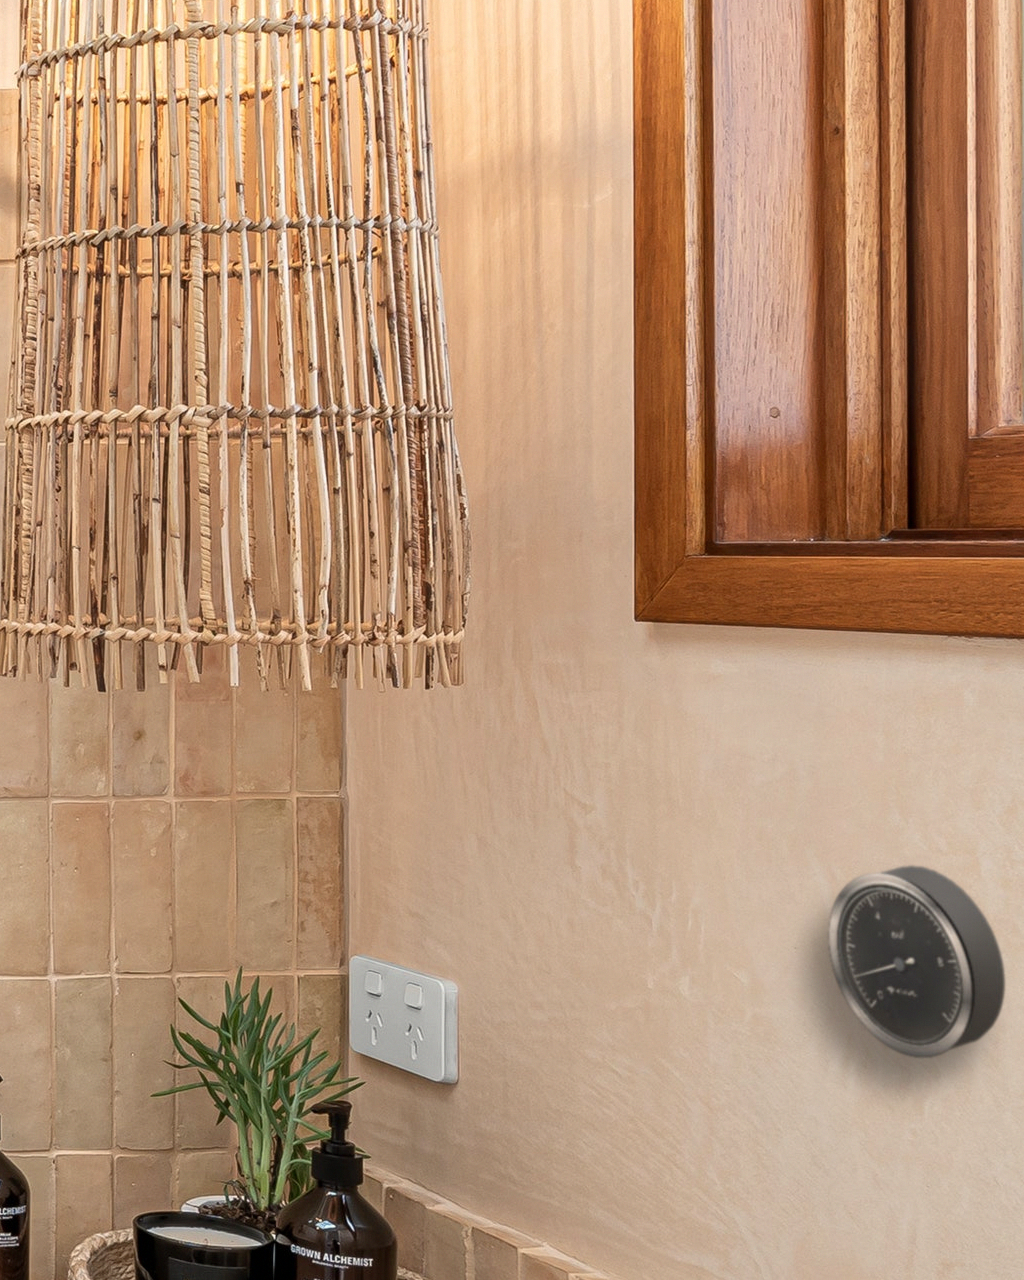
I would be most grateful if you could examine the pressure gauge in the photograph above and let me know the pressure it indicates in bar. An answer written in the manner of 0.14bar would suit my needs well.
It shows 1bar
